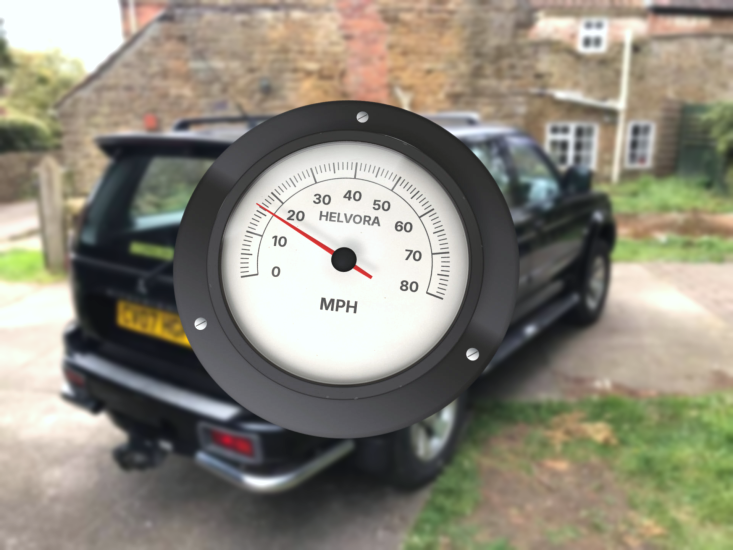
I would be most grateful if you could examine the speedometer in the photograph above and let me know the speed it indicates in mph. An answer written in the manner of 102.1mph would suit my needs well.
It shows 16mph
